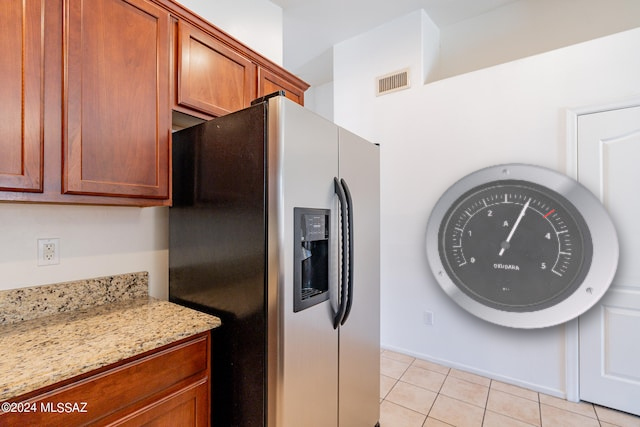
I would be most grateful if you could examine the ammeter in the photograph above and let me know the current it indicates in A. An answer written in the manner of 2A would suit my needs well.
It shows 3A
